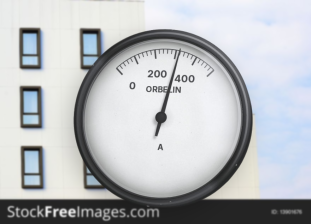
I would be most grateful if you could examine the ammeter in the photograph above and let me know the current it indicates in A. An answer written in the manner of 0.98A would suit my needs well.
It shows 320A
